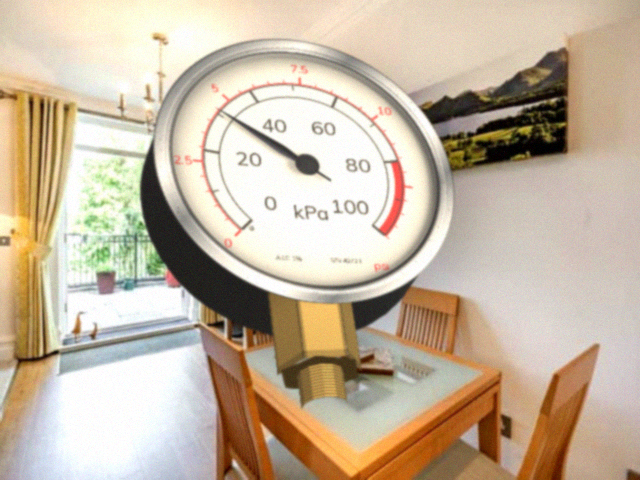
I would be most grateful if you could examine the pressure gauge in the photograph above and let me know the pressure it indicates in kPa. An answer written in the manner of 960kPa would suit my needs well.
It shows 30kPa
